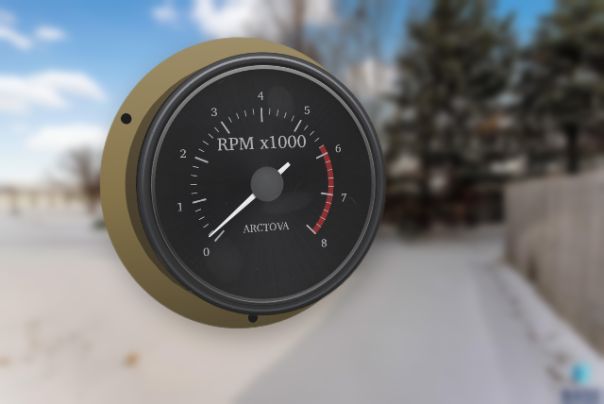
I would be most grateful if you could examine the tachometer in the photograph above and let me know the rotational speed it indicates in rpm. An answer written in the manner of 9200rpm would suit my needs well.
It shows 200rpm
